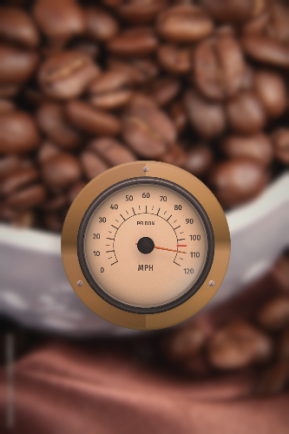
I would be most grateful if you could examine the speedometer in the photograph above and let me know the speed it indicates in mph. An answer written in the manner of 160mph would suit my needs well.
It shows 110mph
